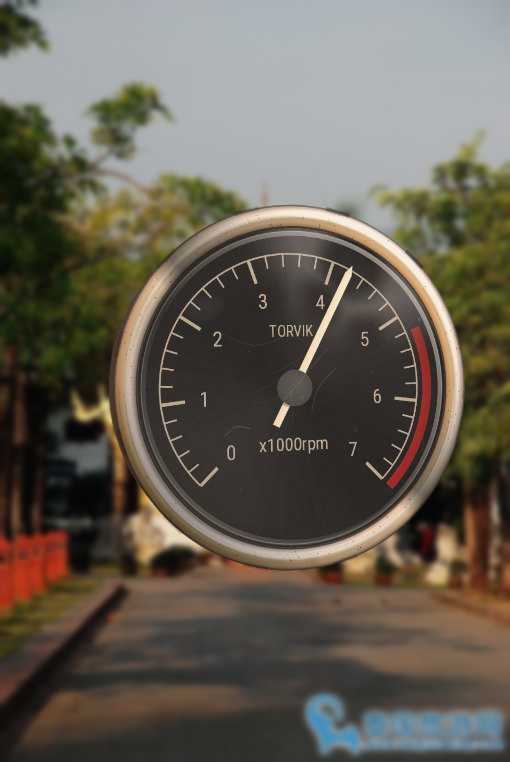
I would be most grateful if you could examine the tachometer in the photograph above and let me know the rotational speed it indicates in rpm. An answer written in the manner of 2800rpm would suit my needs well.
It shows 4200rpm
